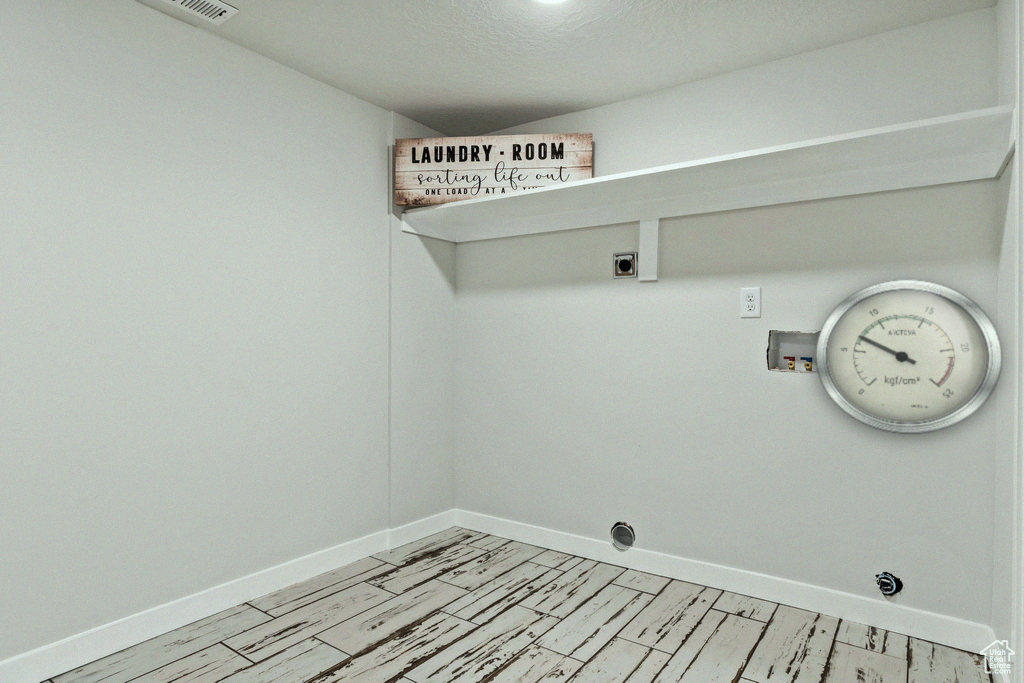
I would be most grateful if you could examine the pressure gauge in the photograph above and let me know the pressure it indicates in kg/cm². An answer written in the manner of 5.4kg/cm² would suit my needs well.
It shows 7kg/cm²
